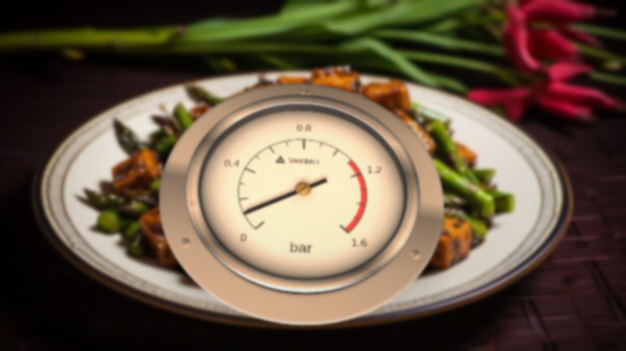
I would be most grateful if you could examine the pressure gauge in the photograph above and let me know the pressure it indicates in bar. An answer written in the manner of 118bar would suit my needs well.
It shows 0.1bar
